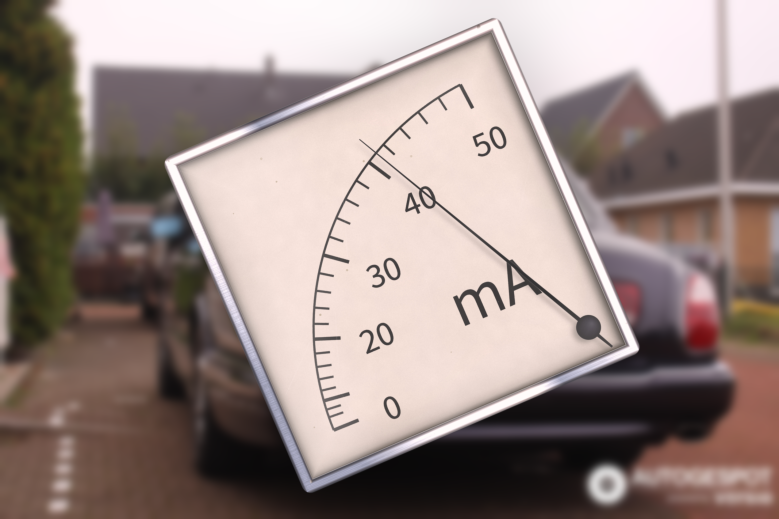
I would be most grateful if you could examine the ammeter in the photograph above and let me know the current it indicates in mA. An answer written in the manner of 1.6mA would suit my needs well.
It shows 41mA
